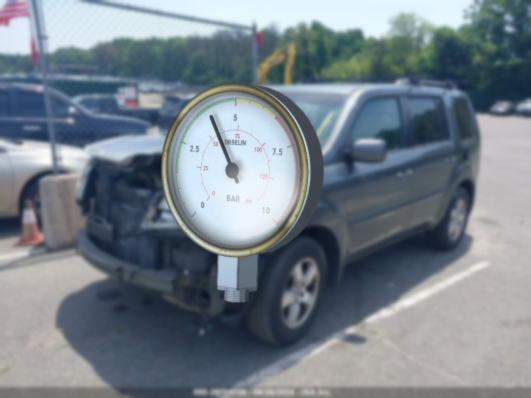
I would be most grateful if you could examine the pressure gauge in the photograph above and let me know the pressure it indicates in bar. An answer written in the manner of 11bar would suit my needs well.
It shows 4bar
